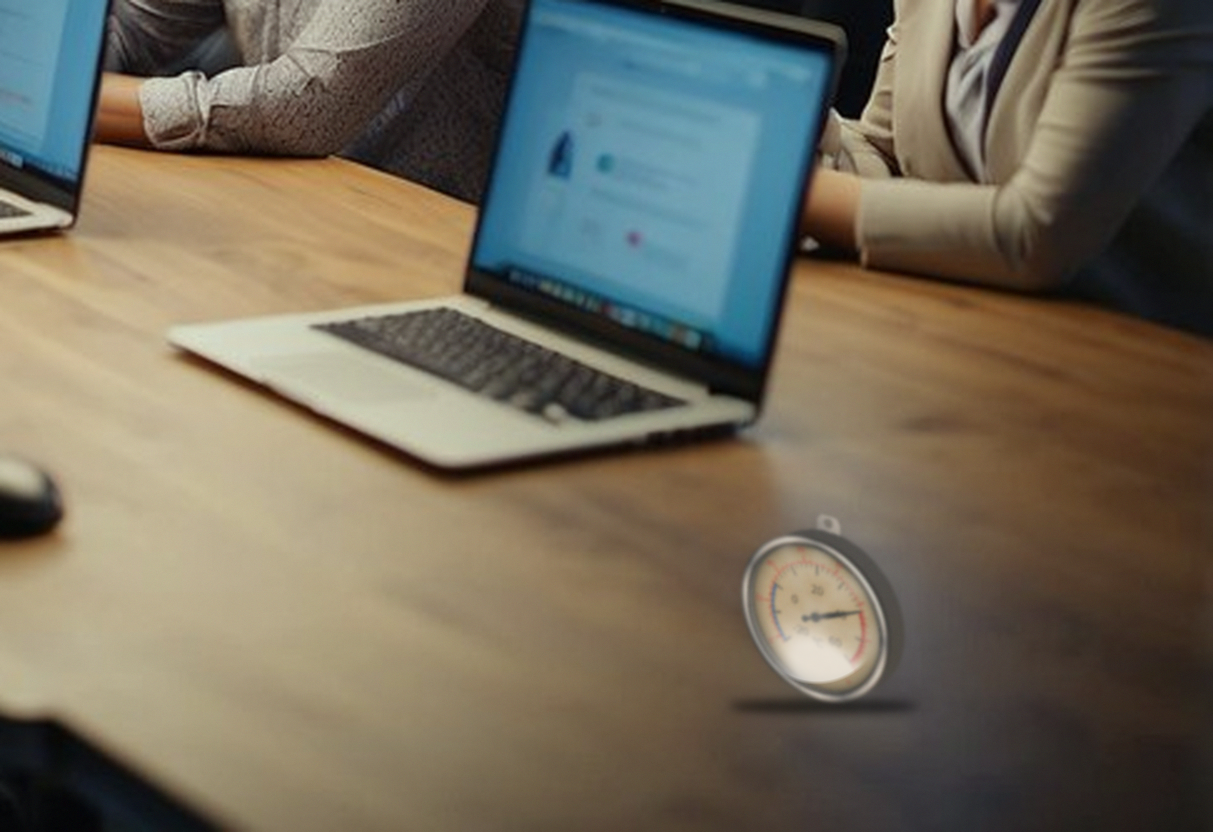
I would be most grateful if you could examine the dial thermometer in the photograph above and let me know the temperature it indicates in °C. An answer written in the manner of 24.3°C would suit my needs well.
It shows 40°C
